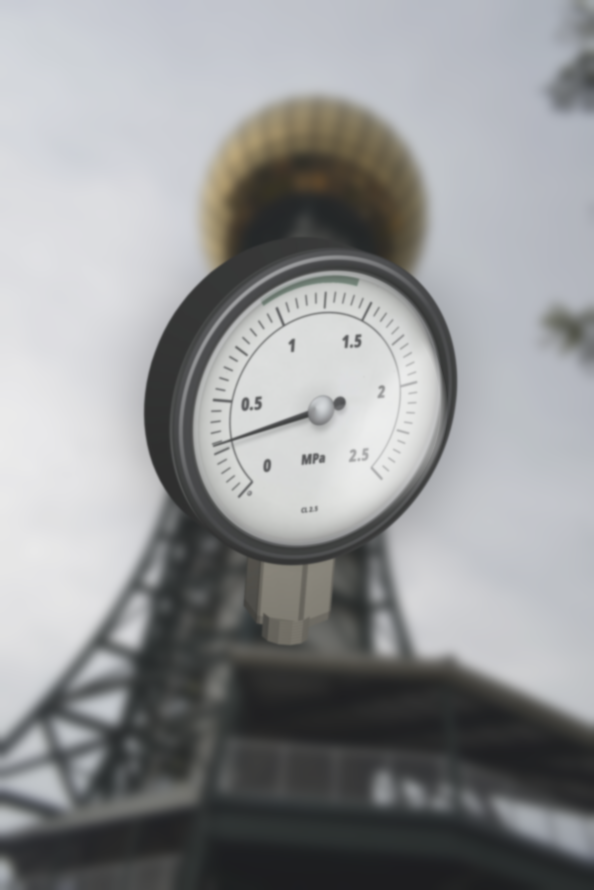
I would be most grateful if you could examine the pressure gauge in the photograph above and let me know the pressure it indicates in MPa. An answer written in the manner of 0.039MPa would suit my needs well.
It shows 0.3MPa
